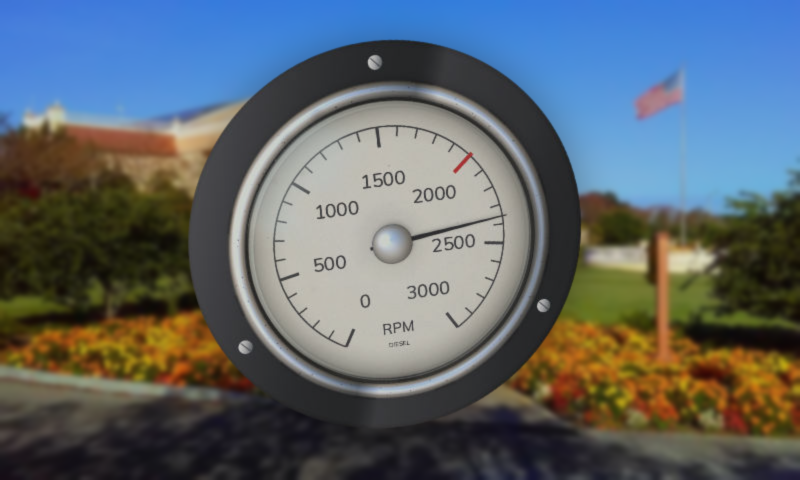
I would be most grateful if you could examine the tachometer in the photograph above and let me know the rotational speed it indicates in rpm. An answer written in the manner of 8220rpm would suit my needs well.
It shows 2350rpm
